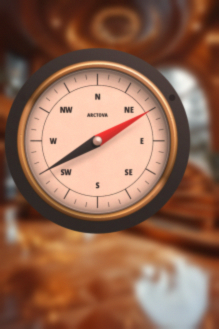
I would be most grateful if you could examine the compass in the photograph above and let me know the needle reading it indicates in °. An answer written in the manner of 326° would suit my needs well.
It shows 60°
